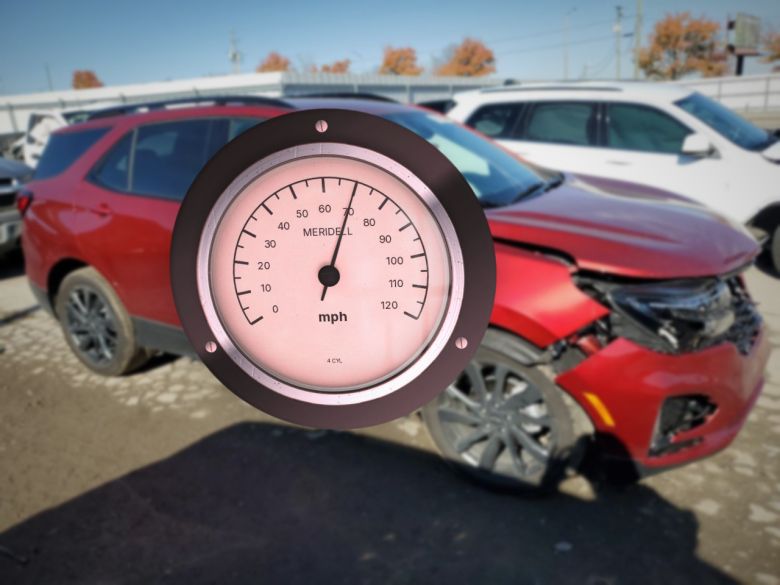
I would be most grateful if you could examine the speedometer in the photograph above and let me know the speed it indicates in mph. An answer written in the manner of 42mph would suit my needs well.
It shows 70mph
